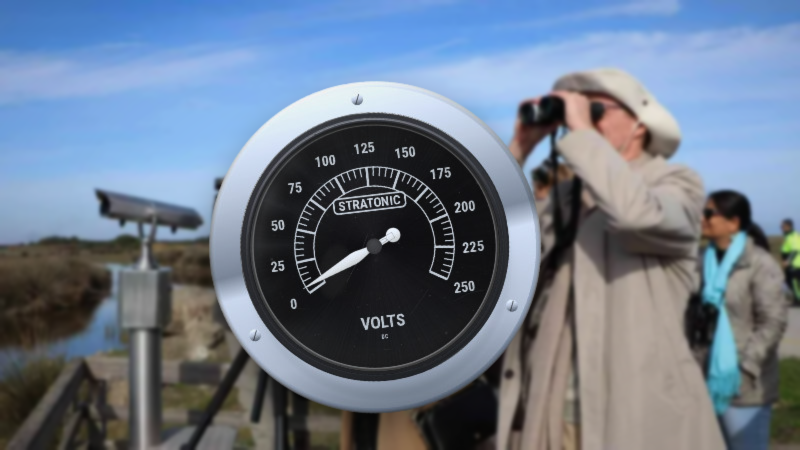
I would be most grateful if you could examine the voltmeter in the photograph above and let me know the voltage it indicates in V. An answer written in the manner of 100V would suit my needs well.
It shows 5V
